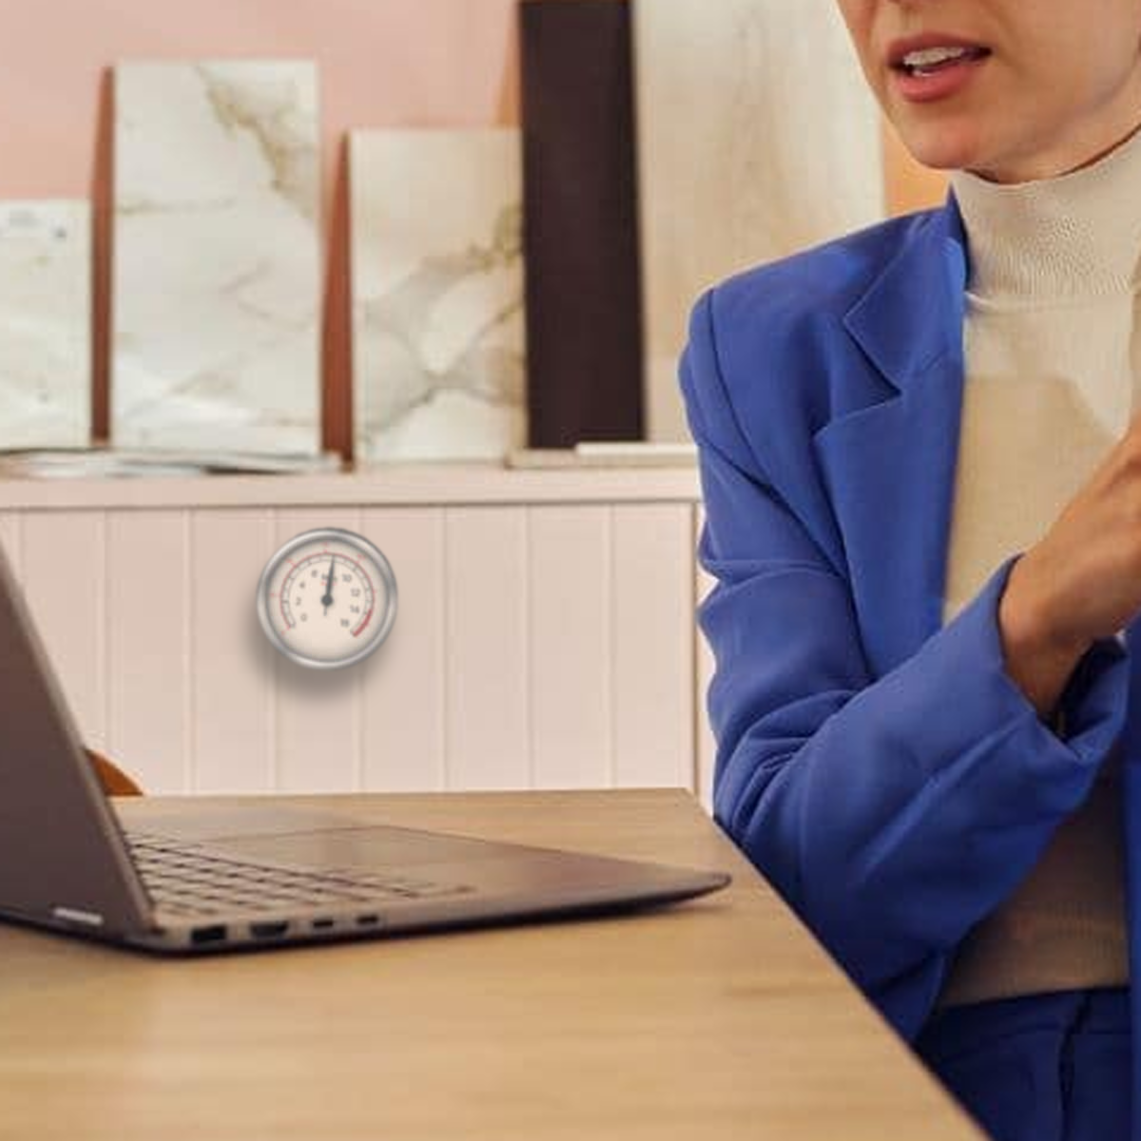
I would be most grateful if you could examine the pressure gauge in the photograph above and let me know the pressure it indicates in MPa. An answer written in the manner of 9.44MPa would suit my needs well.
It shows 8MPa
